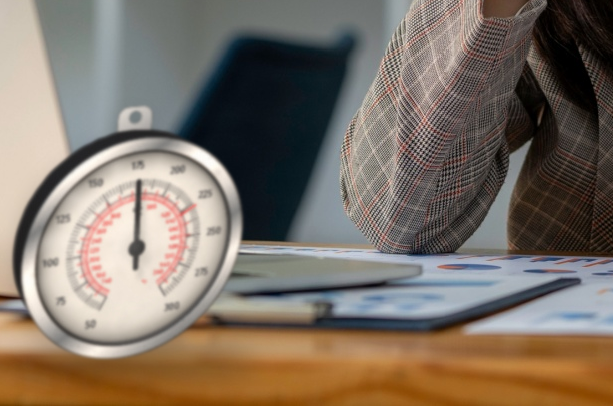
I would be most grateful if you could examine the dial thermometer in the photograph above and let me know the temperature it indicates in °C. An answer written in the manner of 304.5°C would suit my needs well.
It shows 175°C
